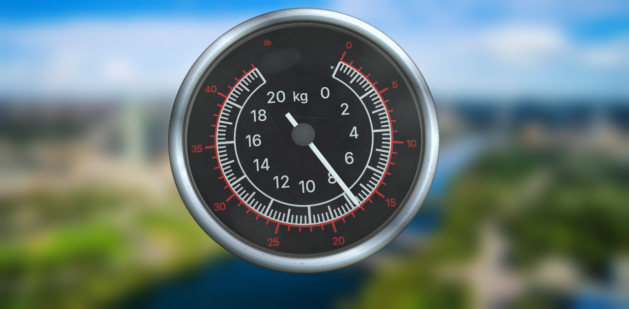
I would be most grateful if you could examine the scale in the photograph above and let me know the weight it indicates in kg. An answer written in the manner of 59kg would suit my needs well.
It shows 7.8kg
